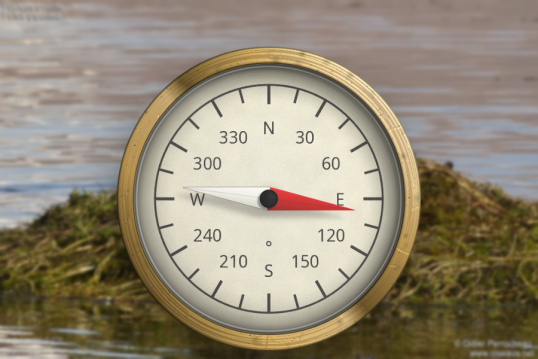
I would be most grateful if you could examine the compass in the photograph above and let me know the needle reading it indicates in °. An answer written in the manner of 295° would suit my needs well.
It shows 97.5°
